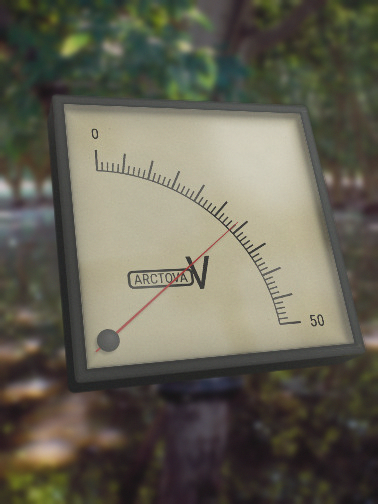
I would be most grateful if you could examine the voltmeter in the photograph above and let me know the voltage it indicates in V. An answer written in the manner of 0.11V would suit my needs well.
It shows 29V
